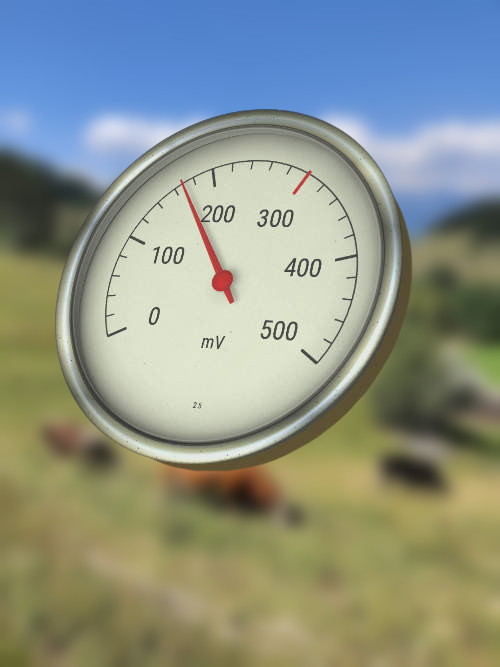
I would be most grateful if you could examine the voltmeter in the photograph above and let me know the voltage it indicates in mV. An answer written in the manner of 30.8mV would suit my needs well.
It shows 170mV
